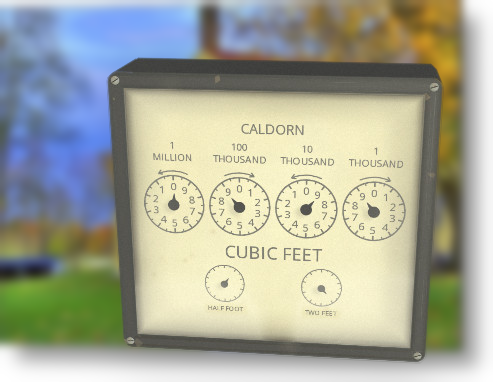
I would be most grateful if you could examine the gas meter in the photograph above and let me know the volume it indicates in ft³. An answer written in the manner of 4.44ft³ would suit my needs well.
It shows 988900ft³
